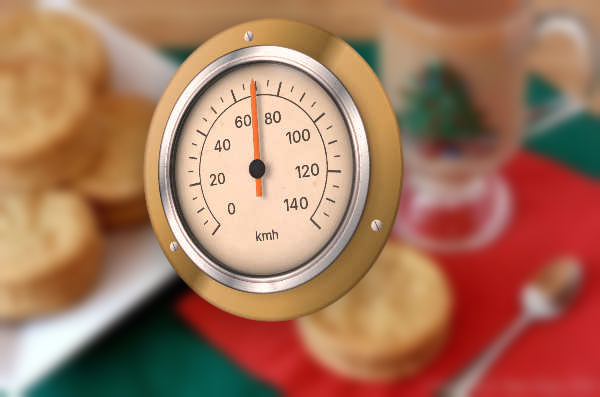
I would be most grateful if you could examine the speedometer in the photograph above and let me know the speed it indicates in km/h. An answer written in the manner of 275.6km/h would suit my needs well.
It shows 70km/h
